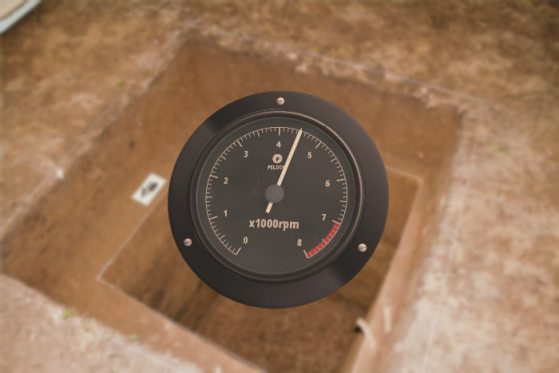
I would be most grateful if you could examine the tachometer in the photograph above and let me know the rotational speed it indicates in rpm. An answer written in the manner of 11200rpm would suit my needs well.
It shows 4500rpm
